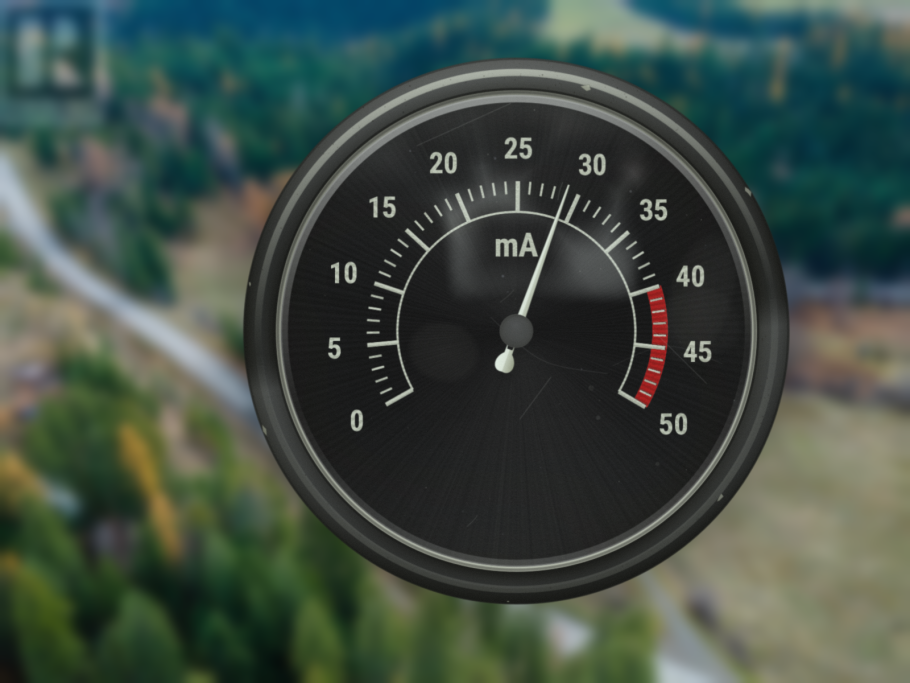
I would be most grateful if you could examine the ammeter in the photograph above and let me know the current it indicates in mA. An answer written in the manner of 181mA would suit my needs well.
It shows 29mA
